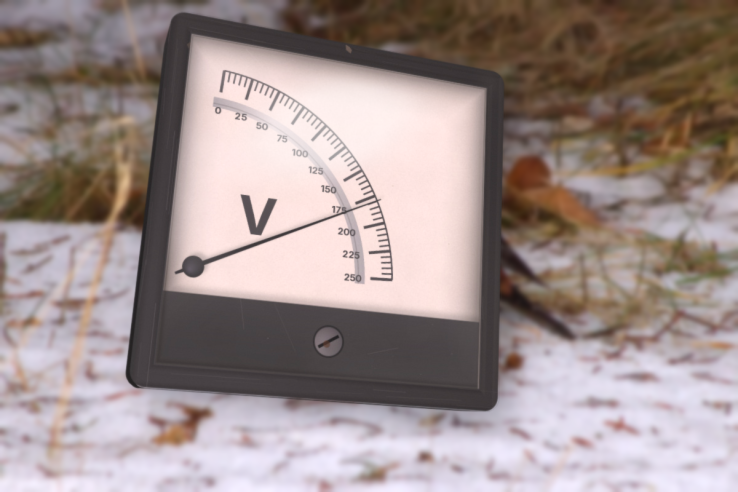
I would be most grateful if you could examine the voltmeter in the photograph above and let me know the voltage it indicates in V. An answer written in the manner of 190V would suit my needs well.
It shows 180V
